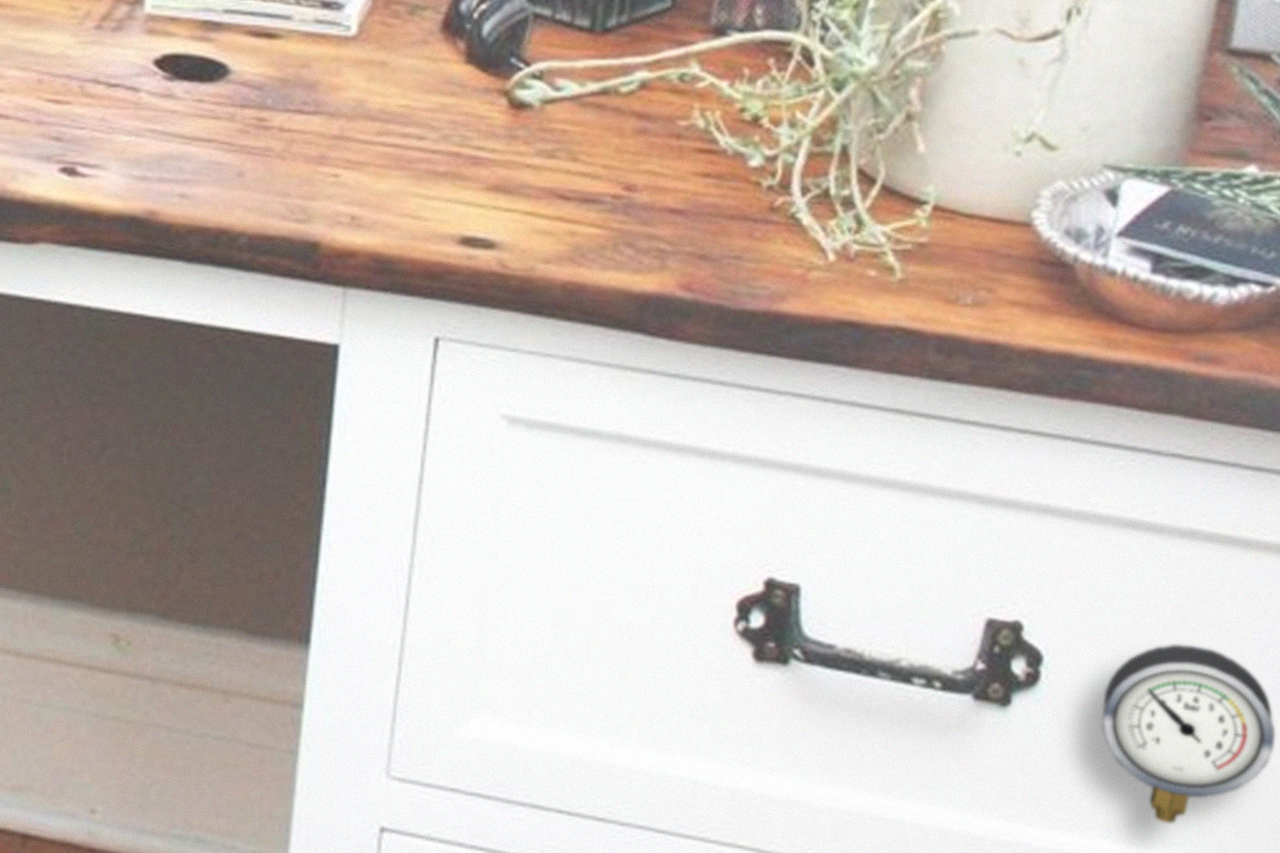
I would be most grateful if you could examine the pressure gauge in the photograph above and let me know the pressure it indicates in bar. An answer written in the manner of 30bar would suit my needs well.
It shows 2bar
